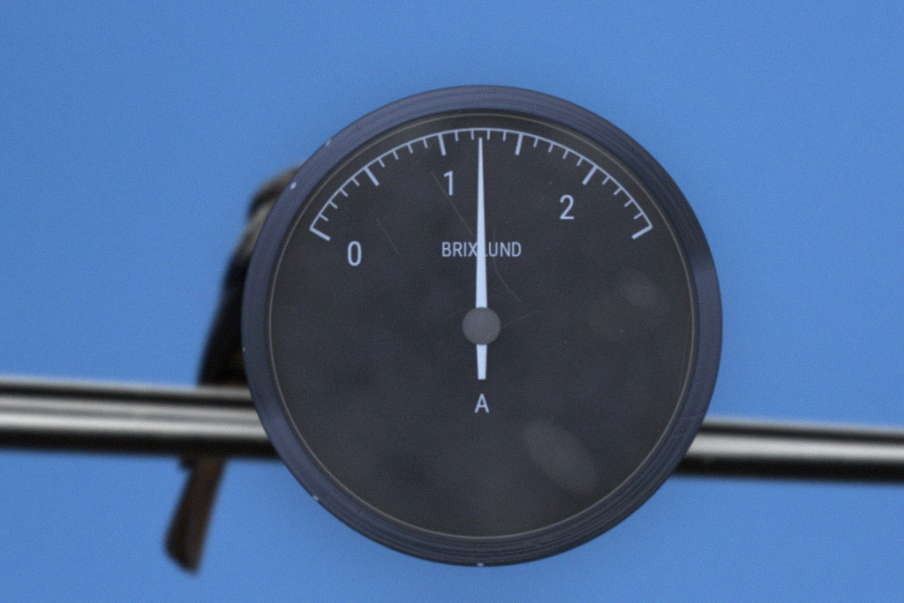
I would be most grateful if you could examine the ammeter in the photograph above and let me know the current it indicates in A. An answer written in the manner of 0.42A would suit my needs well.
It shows 1.25A
